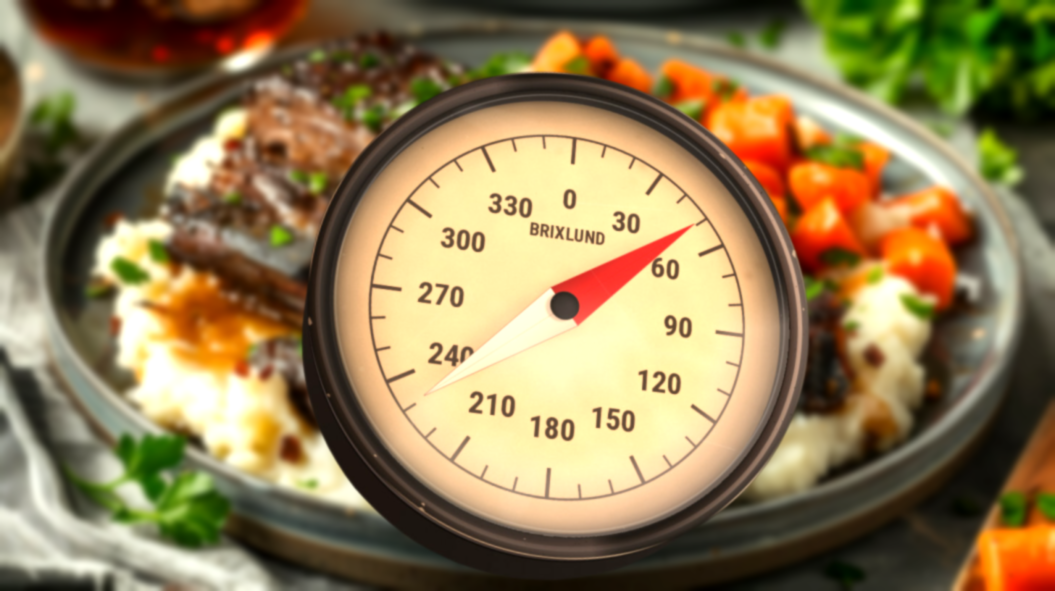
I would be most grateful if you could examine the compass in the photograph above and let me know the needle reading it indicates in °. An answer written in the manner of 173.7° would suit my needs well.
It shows 50°
